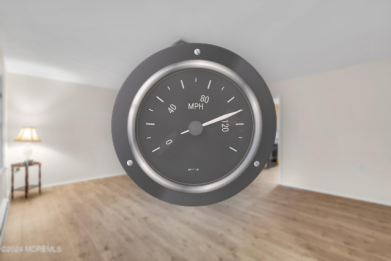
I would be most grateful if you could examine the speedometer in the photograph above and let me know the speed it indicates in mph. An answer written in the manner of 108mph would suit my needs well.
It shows 110mph
